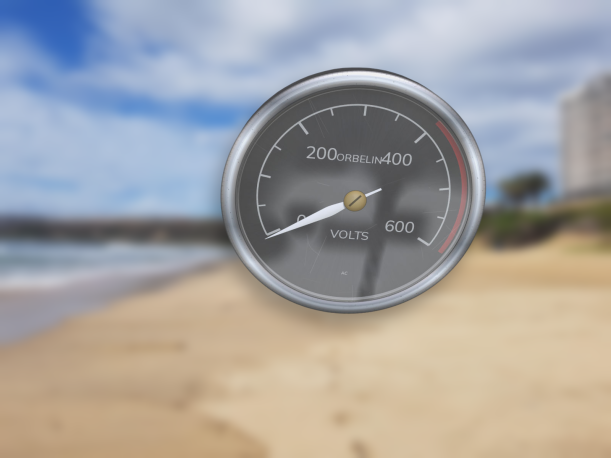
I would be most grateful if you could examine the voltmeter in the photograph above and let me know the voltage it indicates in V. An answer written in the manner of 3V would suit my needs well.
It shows 0V
